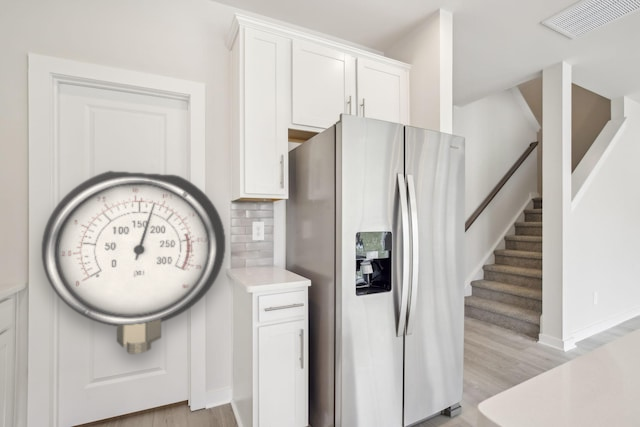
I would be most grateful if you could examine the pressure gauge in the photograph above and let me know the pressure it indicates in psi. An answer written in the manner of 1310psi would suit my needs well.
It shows 170psi
